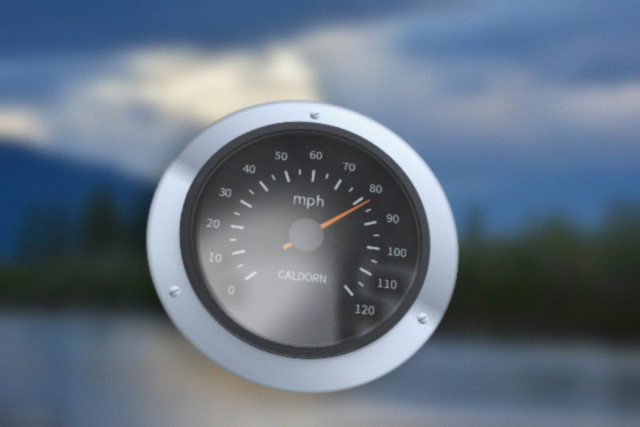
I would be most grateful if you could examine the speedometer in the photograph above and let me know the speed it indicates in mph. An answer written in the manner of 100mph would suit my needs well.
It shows 82.5mph
